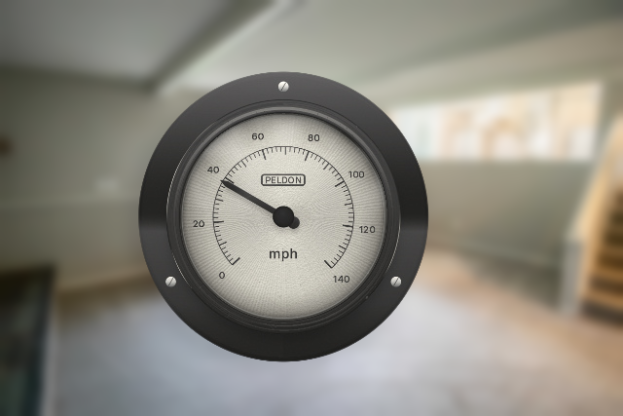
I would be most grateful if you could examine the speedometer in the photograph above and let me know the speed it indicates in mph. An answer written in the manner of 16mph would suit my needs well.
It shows 38mph
